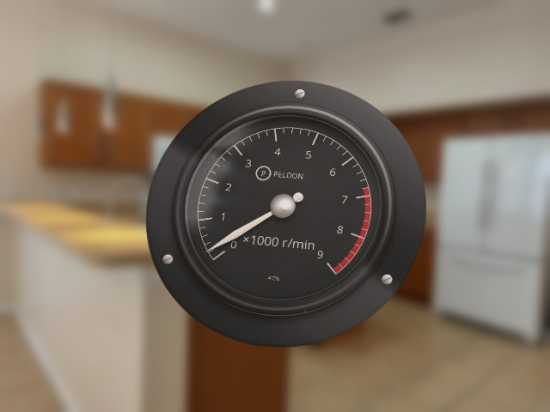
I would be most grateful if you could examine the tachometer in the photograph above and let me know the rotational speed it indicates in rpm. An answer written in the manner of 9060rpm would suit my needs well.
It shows 200rpm
